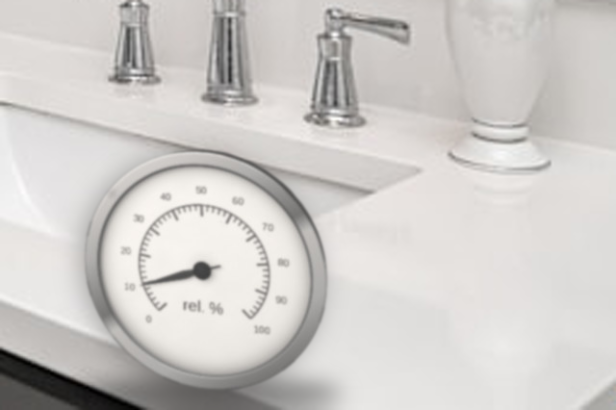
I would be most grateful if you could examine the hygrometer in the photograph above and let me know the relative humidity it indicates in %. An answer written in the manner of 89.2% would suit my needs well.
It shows 10%
